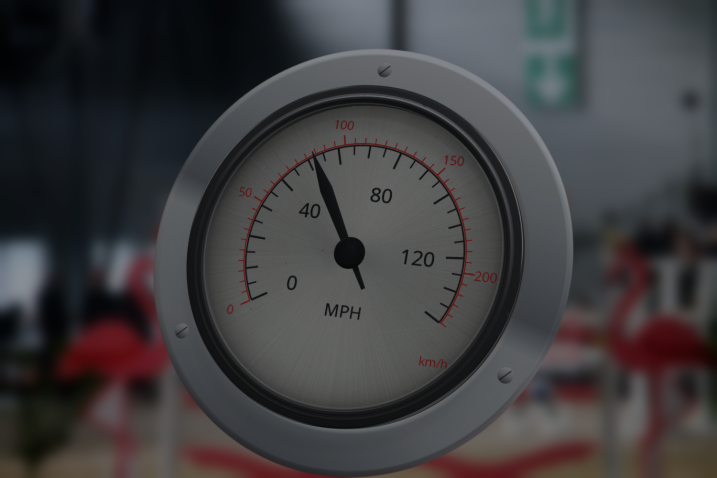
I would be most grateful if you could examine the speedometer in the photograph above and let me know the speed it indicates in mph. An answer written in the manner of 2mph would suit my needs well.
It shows 52.5mph
